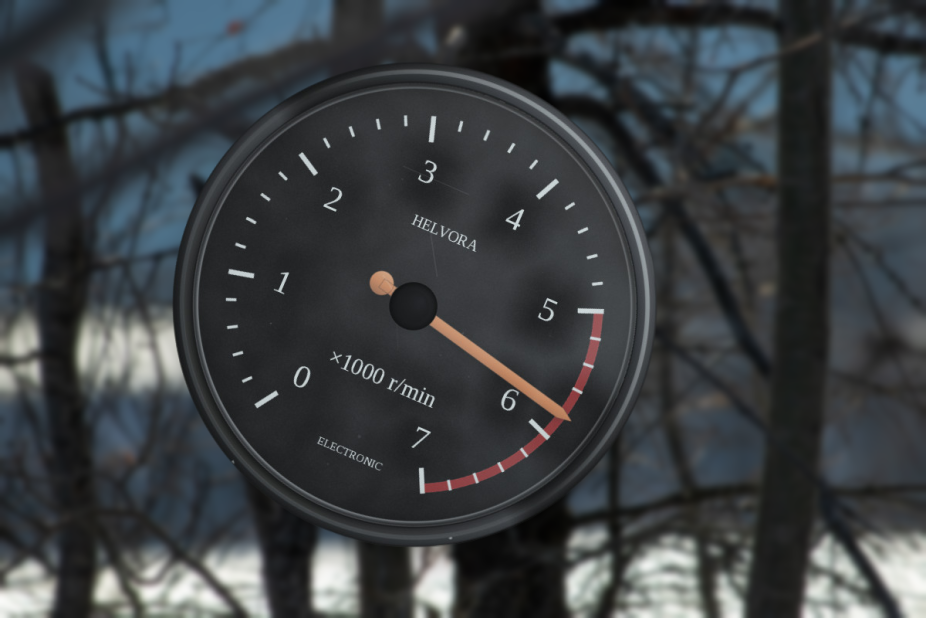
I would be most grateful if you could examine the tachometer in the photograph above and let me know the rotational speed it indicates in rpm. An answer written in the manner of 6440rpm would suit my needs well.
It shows 5800rpm
